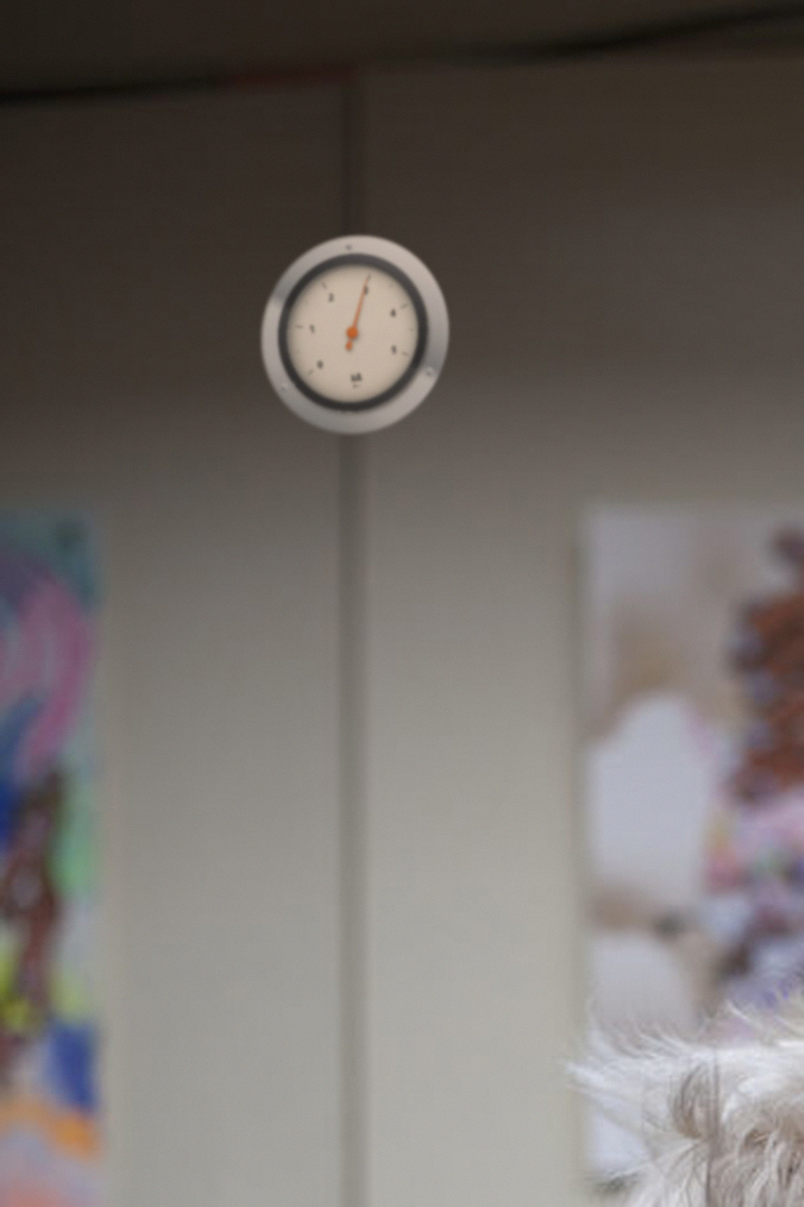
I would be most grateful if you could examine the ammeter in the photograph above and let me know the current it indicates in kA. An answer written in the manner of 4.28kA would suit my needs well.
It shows 3kA
